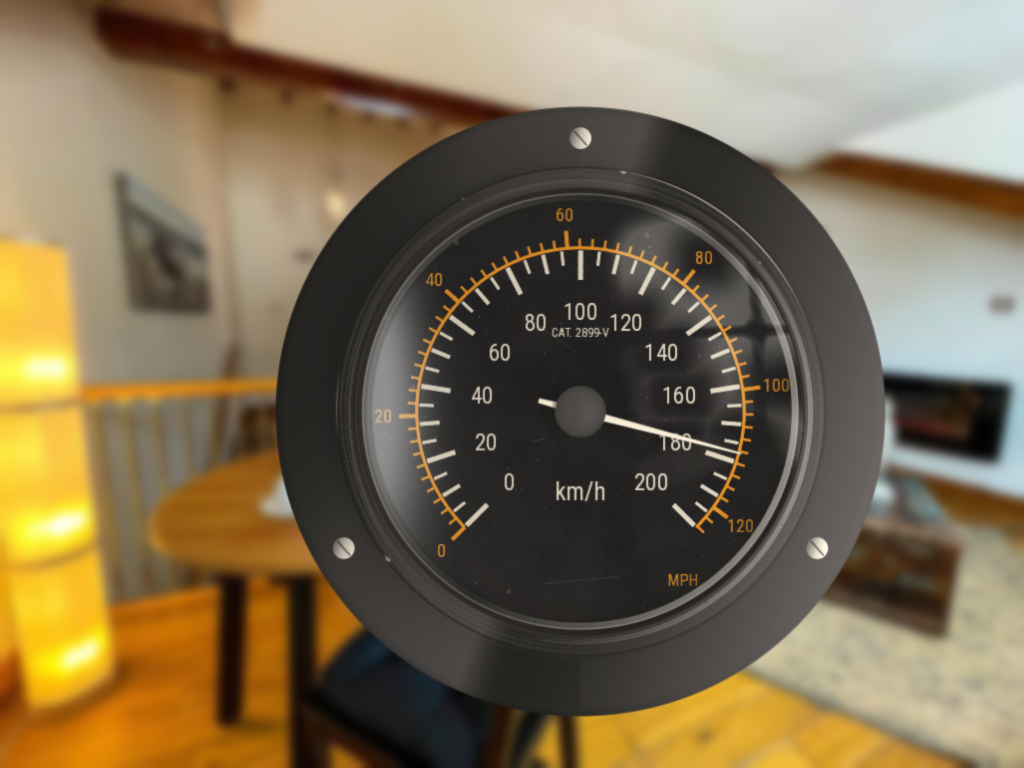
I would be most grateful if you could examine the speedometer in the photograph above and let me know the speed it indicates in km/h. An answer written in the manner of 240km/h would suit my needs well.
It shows 177.5km/h
